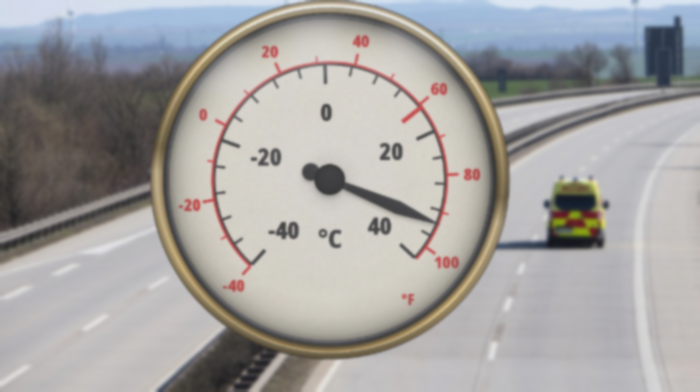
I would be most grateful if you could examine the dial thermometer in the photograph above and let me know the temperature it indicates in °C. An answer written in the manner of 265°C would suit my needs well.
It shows 34°C
